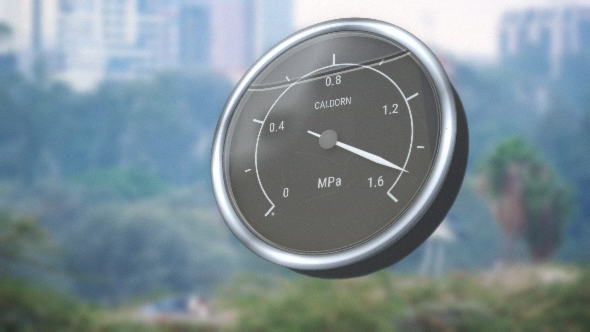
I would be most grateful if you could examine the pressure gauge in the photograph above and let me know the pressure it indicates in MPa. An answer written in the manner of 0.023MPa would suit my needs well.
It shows 1.5MPa
